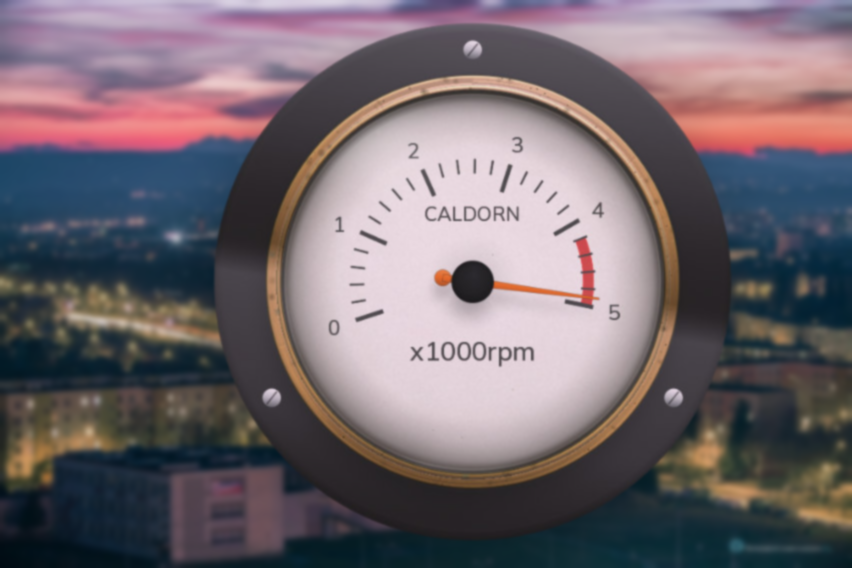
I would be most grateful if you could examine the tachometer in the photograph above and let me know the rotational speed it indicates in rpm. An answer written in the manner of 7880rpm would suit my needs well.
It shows 4900rpm
